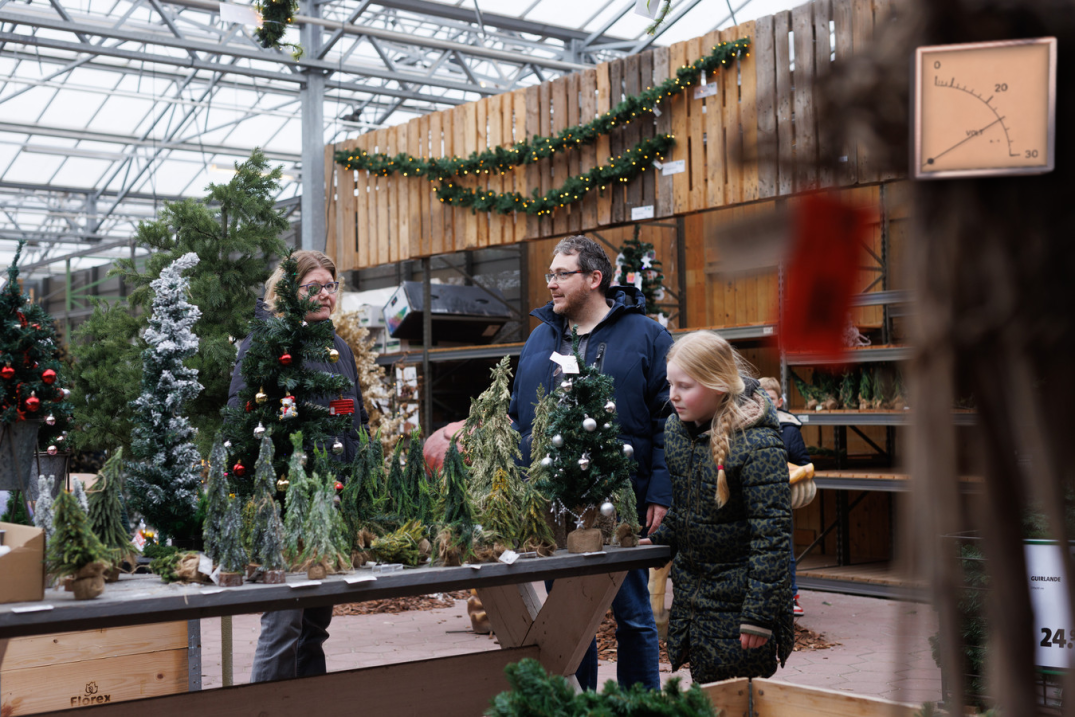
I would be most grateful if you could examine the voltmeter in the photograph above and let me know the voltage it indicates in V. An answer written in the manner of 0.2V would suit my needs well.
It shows 24V
